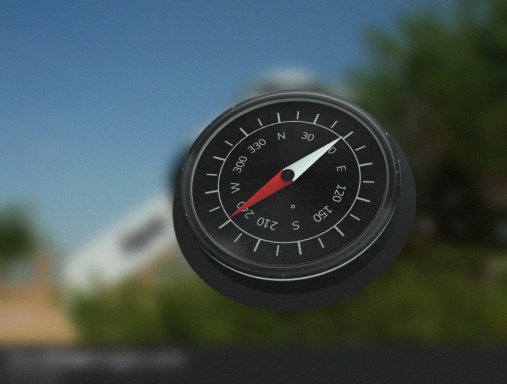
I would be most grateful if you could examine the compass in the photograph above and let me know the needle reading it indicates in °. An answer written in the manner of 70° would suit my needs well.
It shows 240°
